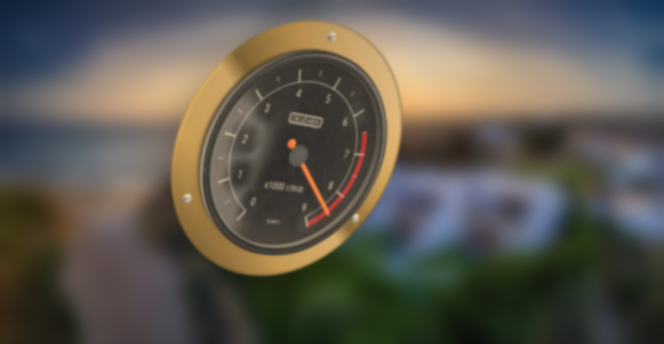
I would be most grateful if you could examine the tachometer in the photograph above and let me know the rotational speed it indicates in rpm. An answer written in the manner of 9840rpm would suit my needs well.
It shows 8500rpm
